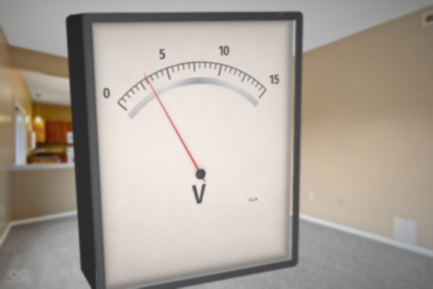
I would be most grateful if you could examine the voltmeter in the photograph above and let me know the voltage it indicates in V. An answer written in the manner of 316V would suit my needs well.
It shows 3V
